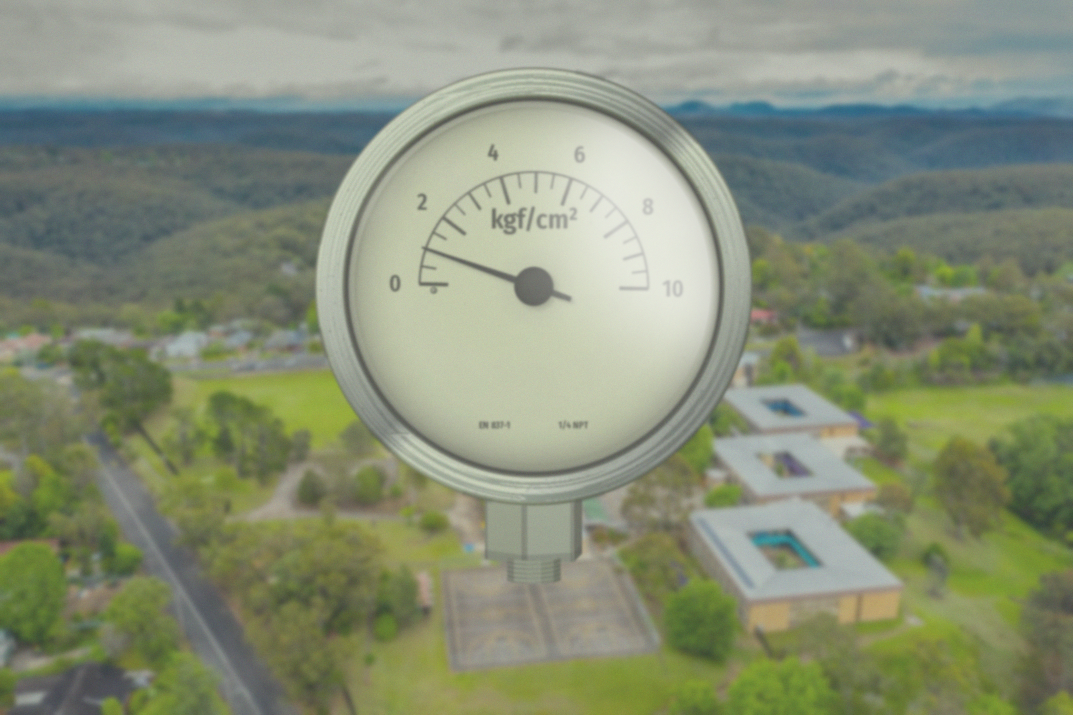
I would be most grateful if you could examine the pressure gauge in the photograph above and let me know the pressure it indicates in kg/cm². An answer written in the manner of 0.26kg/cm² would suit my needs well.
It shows 1kg/cm²
